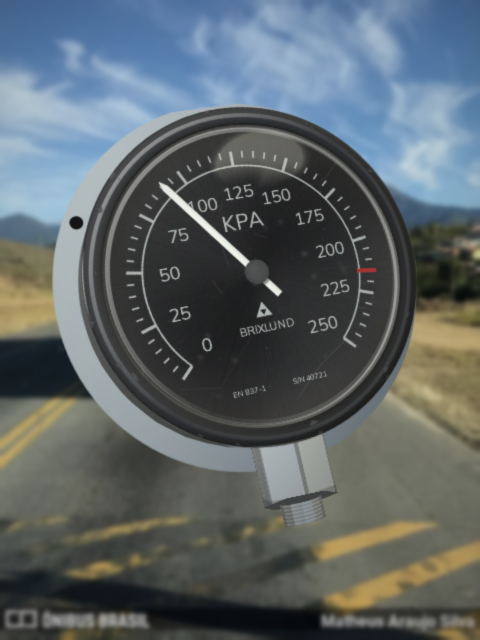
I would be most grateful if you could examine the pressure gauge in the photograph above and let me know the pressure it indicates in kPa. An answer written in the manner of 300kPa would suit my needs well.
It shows 90kPa
